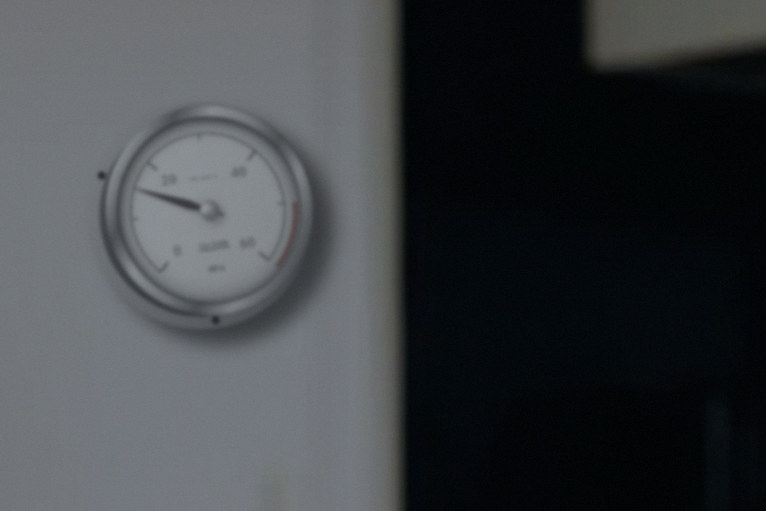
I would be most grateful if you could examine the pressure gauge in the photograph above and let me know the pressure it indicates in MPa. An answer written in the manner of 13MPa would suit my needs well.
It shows 15MPa
